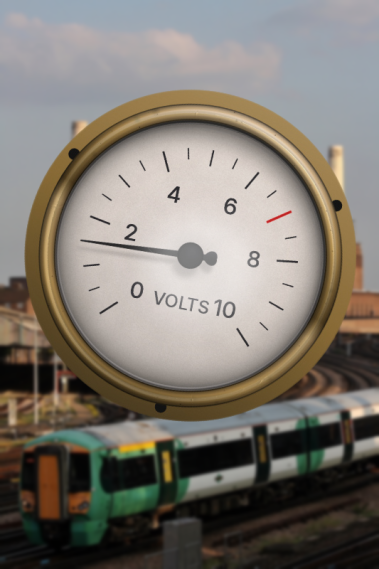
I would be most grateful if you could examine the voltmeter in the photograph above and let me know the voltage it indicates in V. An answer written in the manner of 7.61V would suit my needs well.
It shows 1.5V
